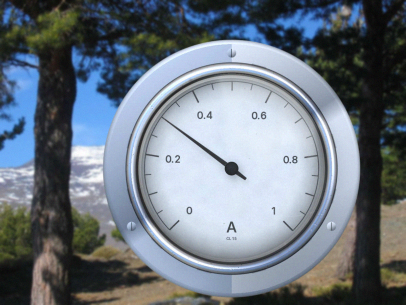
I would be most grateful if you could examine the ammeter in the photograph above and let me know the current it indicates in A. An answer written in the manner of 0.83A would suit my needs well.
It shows 0.3A
